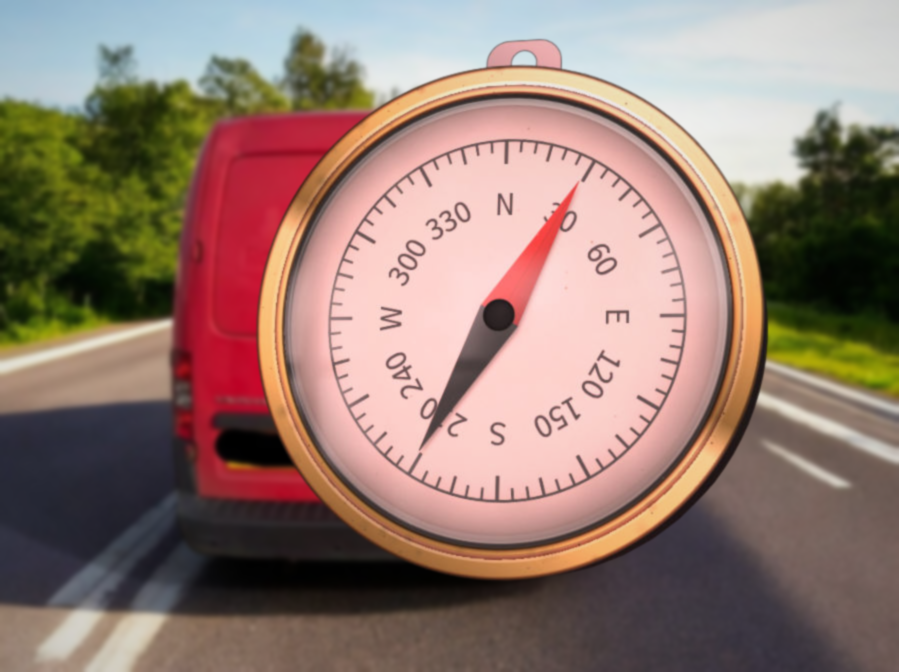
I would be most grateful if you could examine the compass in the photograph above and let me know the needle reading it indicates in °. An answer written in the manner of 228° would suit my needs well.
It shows 30°
